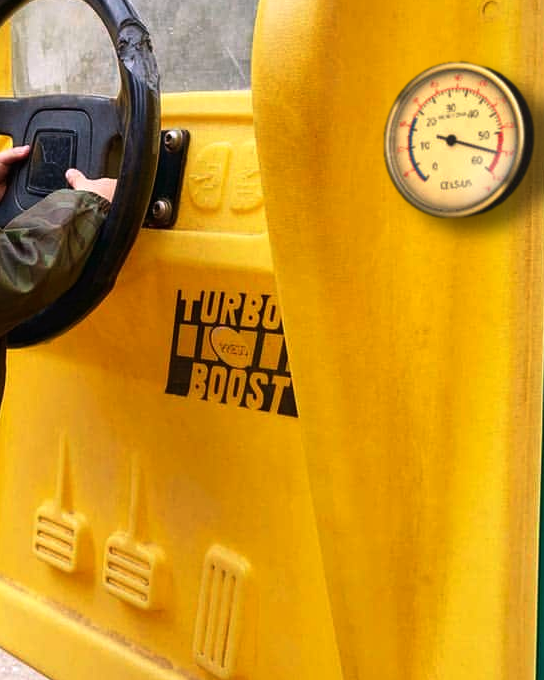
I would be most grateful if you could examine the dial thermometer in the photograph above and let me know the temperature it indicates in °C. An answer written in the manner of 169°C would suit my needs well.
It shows 55°C
